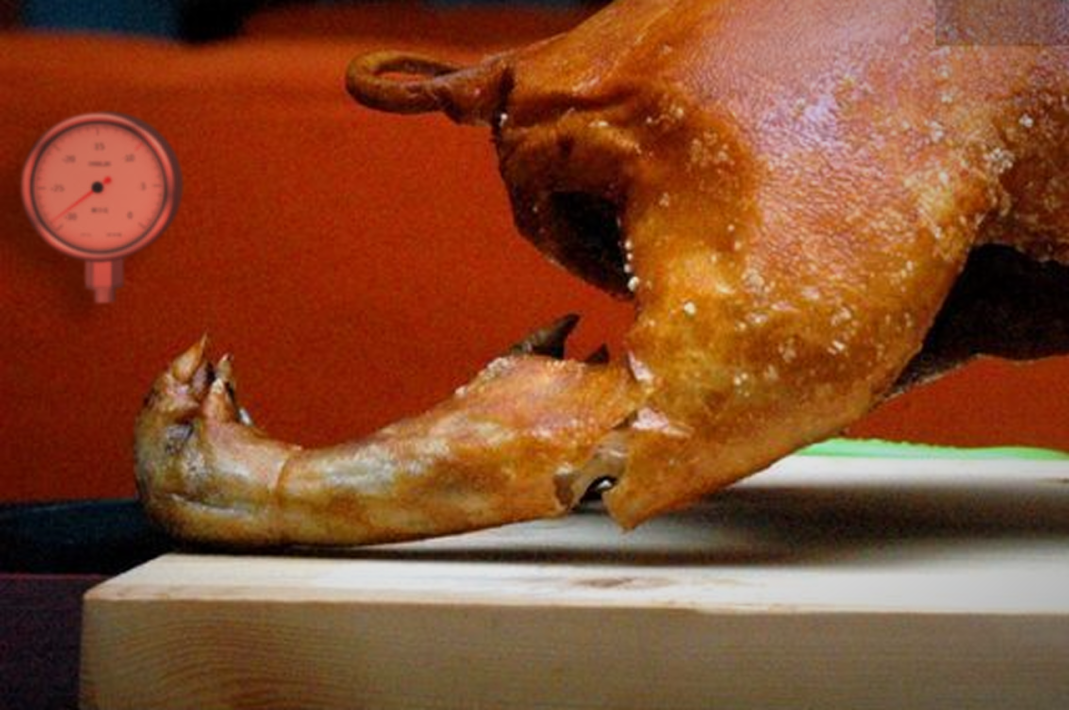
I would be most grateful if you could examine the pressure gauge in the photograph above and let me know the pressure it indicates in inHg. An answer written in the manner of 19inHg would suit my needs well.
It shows -29inHg
